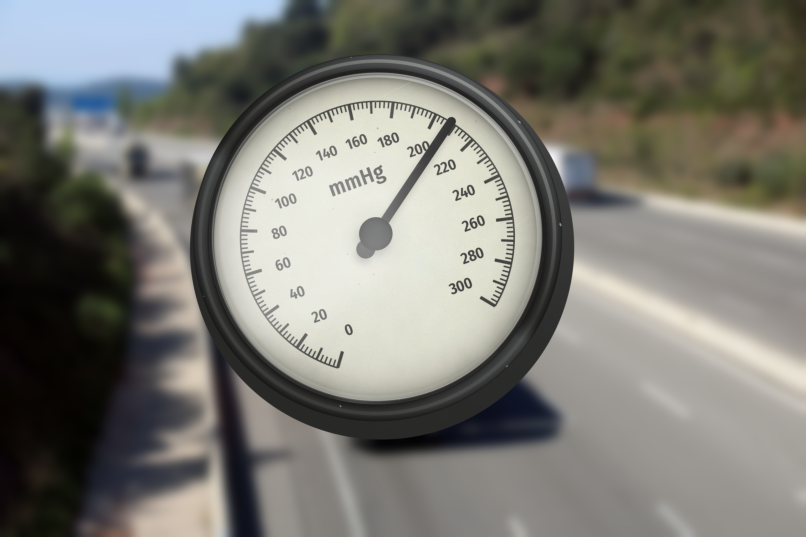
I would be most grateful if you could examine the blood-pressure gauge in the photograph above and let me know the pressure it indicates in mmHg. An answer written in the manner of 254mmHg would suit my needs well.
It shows 208mmHg
